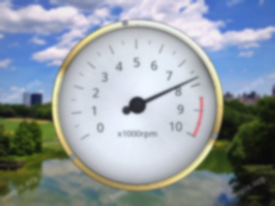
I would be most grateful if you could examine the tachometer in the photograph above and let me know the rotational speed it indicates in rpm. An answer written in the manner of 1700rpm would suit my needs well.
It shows 7750rpm
